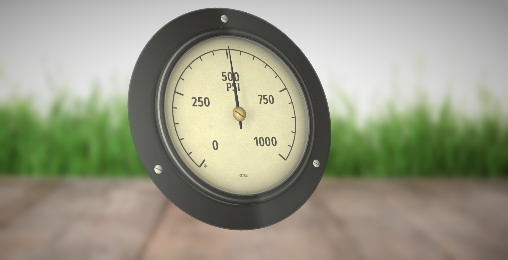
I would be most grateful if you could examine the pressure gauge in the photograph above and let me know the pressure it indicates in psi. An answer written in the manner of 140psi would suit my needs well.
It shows 500psi
